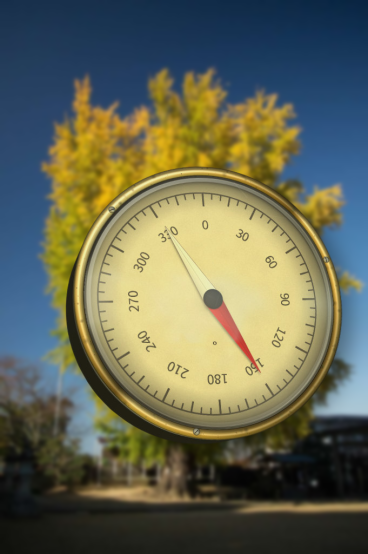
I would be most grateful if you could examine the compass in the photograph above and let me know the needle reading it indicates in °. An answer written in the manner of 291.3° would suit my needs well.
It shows 150°
